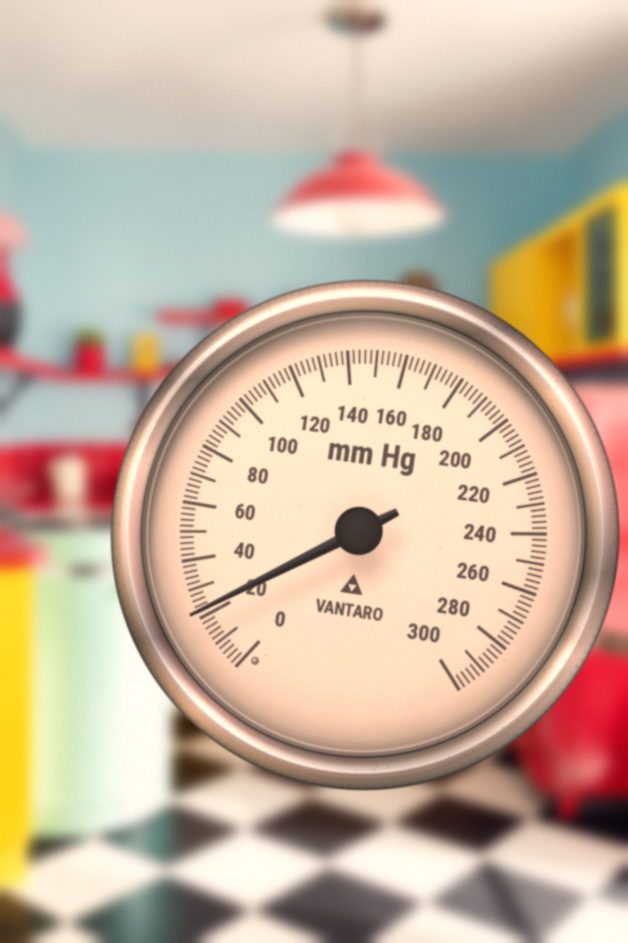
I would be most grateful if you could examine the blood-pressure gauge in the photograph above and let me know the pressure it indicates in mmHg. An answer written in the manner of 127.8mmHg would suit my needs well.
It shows 22mmHg
